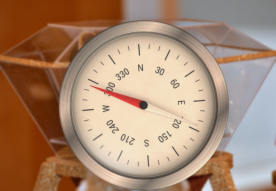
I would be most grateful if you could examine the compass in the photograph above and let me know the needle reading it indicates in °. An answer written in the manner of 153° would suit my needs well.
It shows 295°
